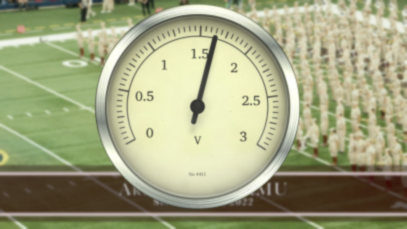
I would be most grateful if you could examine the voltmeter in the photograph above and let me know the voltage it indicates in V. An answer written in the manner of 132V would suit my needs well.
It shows 1.65V
